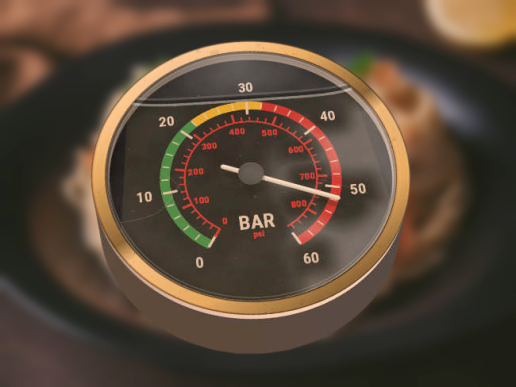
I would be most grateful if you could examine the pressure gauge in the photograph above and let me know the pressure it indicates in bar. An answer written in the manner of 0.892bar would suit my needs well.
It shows 52bar
